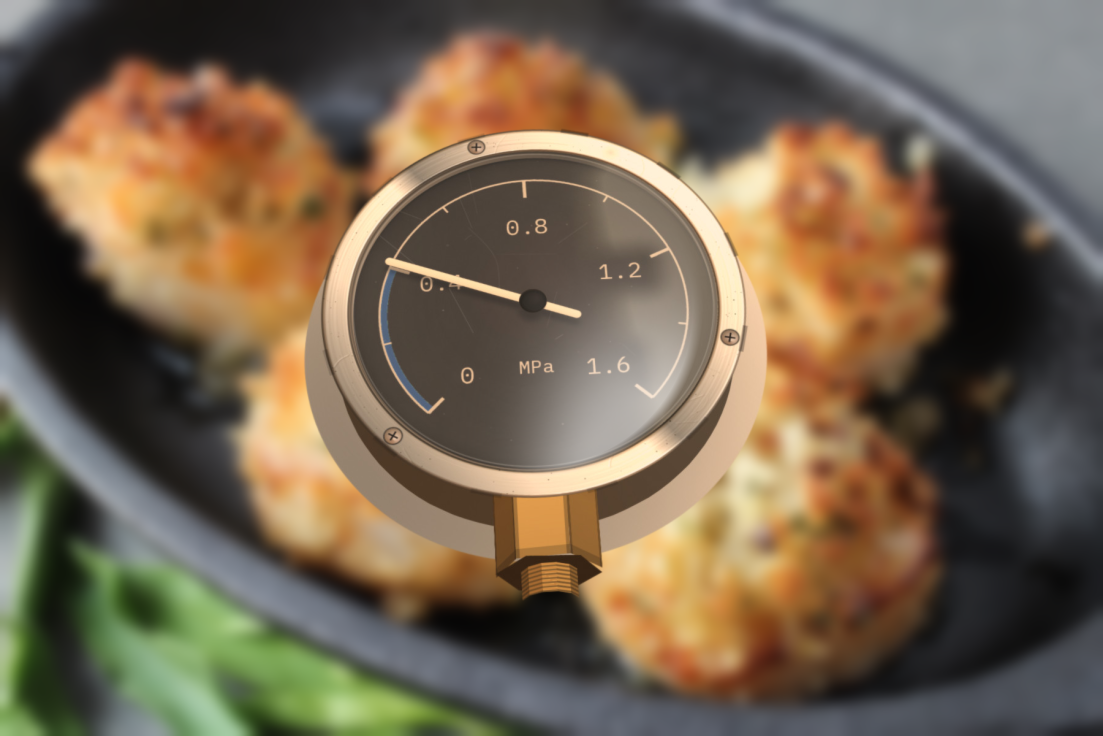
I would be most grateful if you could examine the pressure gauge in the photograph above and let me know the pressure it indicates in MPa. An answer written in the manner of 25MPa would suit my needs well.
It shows 0.4MPa
